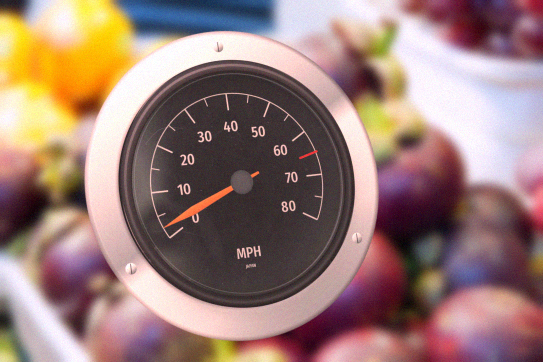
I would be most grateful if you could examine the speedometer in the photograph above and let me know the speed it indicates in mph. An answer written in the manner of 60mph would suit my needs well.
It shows 2.5mph
